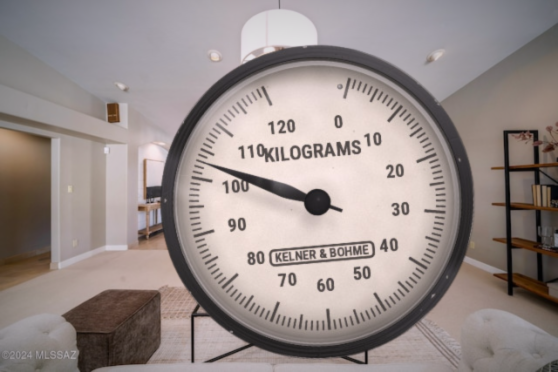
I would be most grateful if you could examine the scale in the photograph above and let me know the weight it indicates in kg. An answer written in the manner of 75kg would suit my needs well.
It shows 103kg
